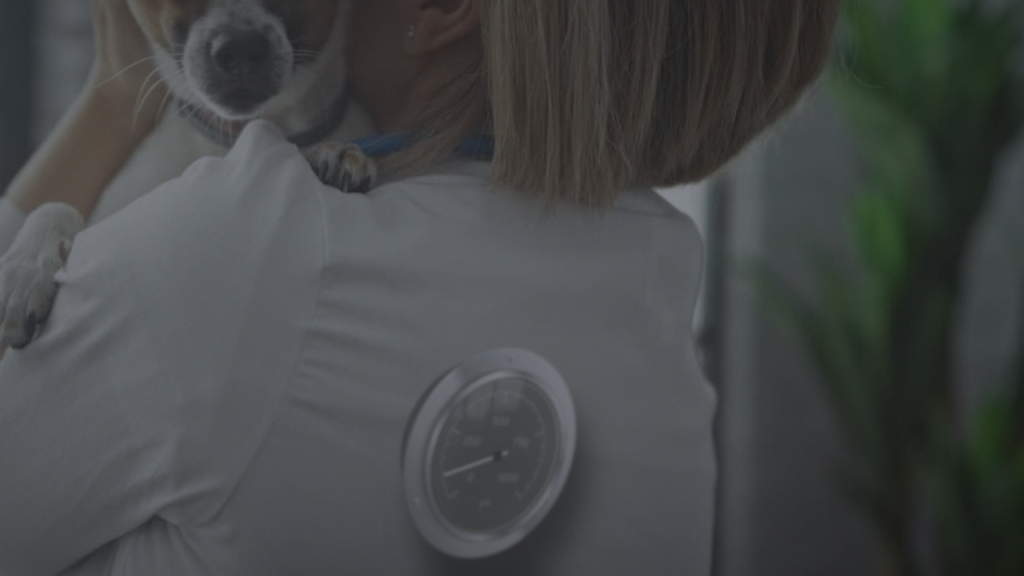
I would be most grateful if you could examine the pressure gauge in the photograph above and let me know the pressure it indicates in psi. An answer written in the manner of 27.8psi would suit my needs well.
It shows 100psi
